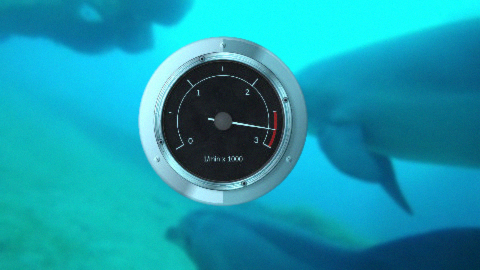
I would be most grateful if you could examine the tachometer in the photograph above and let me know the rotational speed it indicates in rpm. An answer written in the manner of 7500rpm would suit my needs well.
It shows 2750rpm
